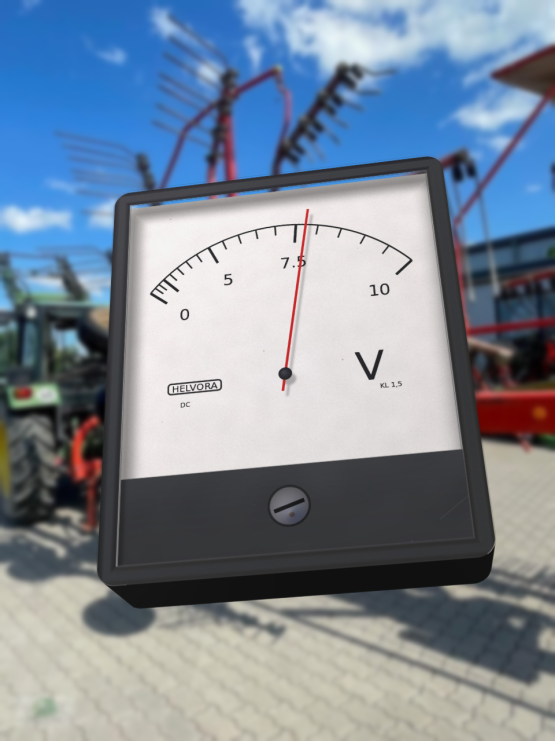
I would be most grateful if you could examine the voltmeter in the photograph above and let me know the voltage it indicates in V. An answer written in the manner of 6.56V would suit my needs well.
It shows 7.75V
